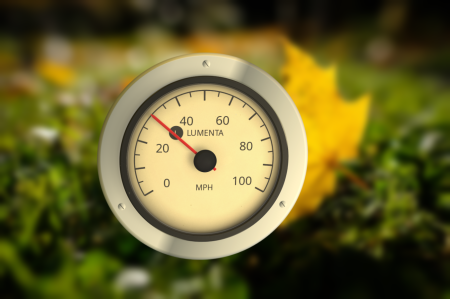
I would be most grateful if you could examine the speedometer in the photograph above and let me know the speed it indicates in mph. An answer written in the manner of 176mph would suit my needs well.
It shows 30mph
